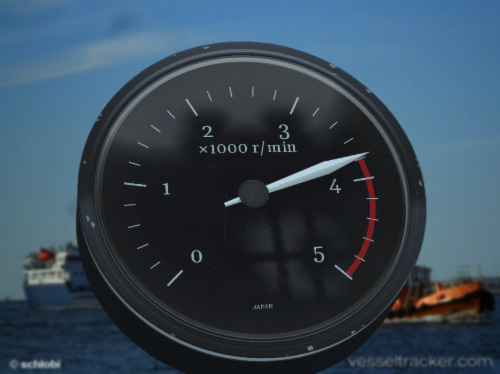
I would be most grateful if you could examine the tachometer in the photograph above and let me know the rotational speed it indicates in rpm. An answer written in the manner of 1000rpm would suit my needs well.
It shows 3800rpm
